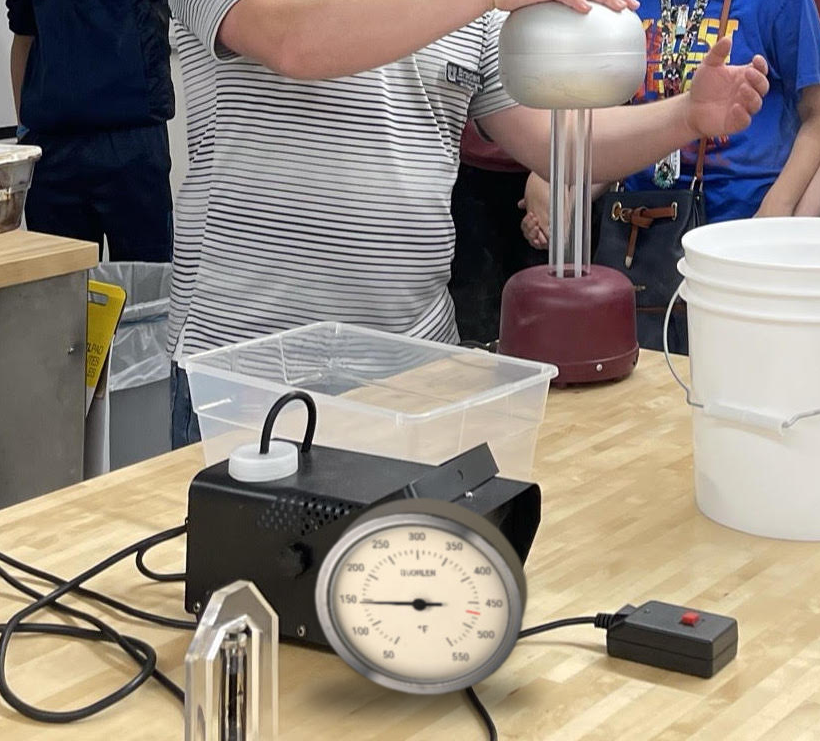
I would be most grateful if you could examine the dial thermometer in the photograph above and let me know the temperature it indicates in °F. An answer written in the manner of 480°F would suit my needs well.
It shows 150°F
